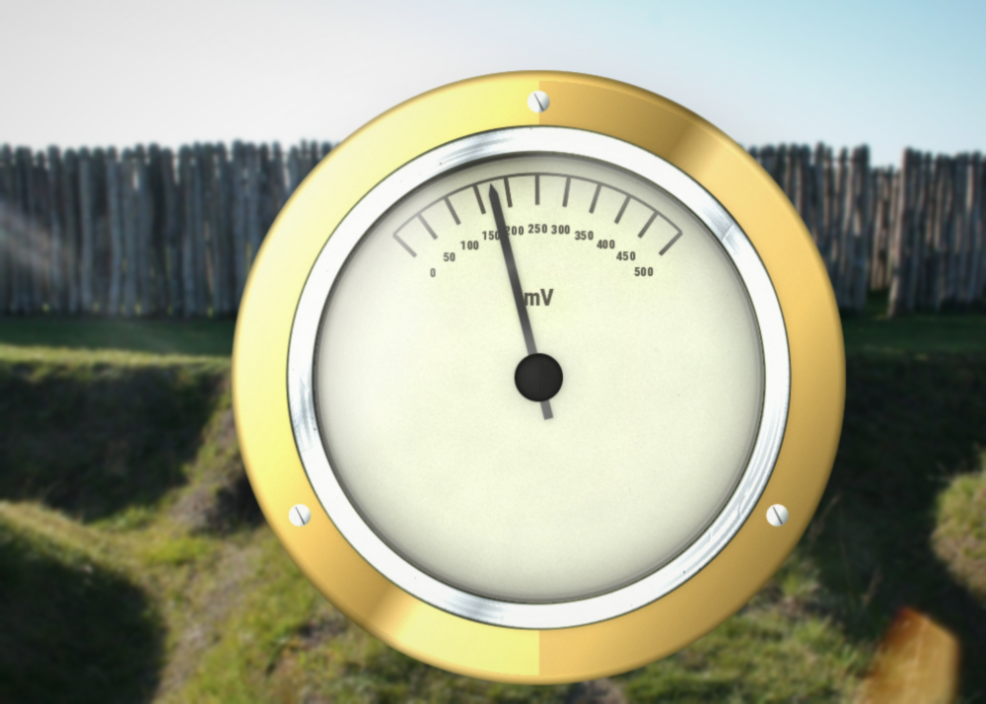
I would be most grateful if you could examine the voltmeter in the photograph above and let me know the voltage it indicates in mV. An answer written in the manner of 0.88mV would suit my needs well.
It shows 175mV
